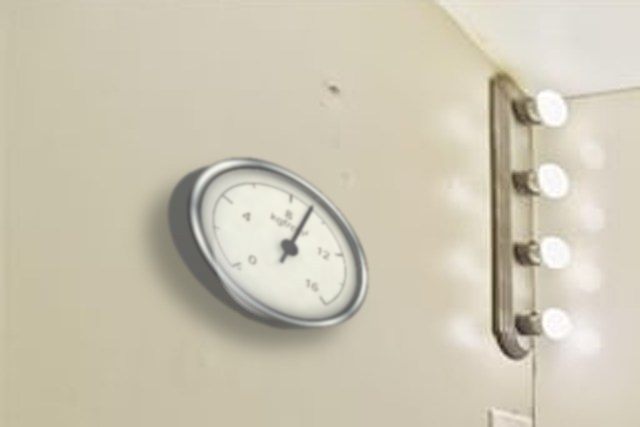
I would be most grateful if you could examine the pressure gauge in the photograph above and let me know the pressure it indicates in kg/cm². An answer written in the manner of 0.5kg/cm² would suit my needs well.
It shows 9kg/cm²
